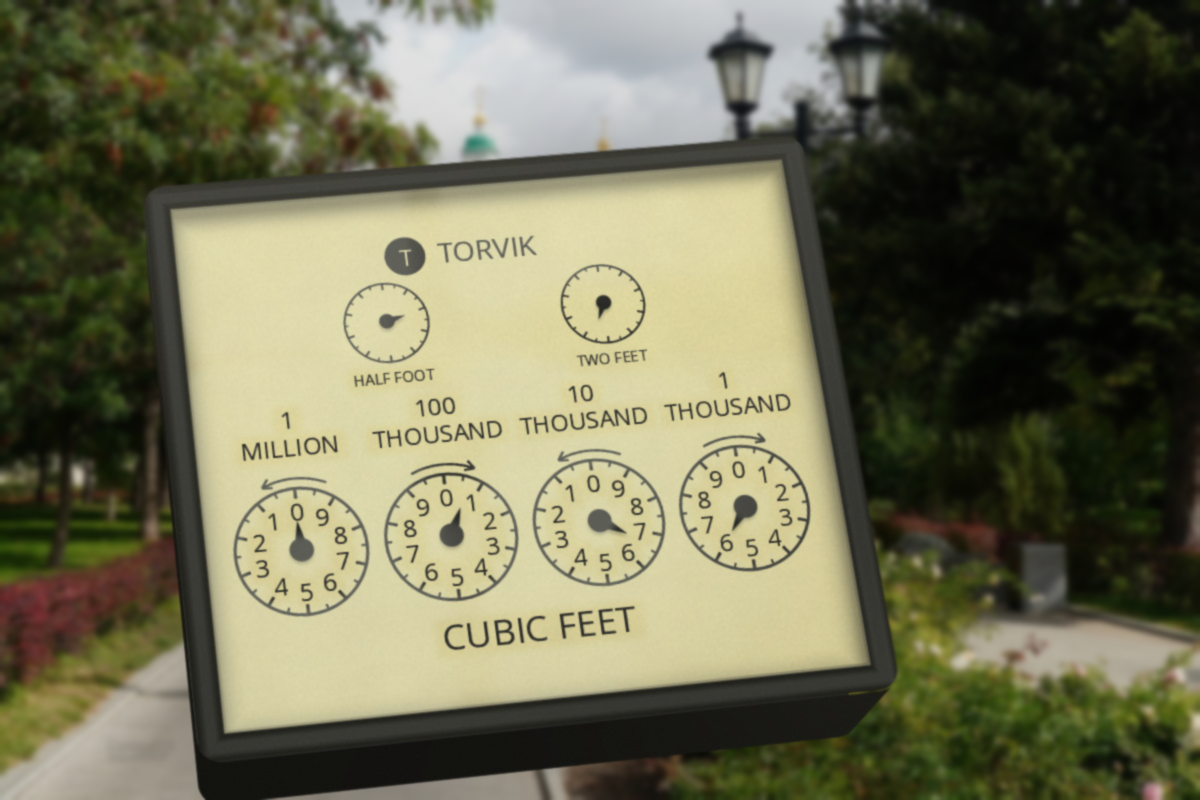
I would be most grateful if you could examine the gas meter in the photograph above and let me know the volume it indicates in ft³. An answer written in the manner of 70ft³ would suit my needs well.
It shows 6600ft³
